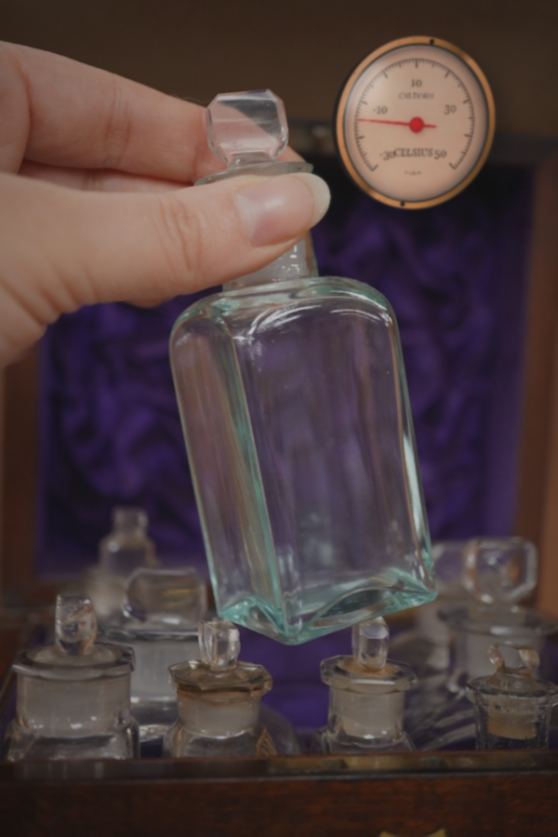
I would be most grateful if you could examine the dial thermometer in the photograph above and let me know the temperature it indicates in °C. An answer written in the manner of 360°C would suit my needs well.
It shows -15°C
